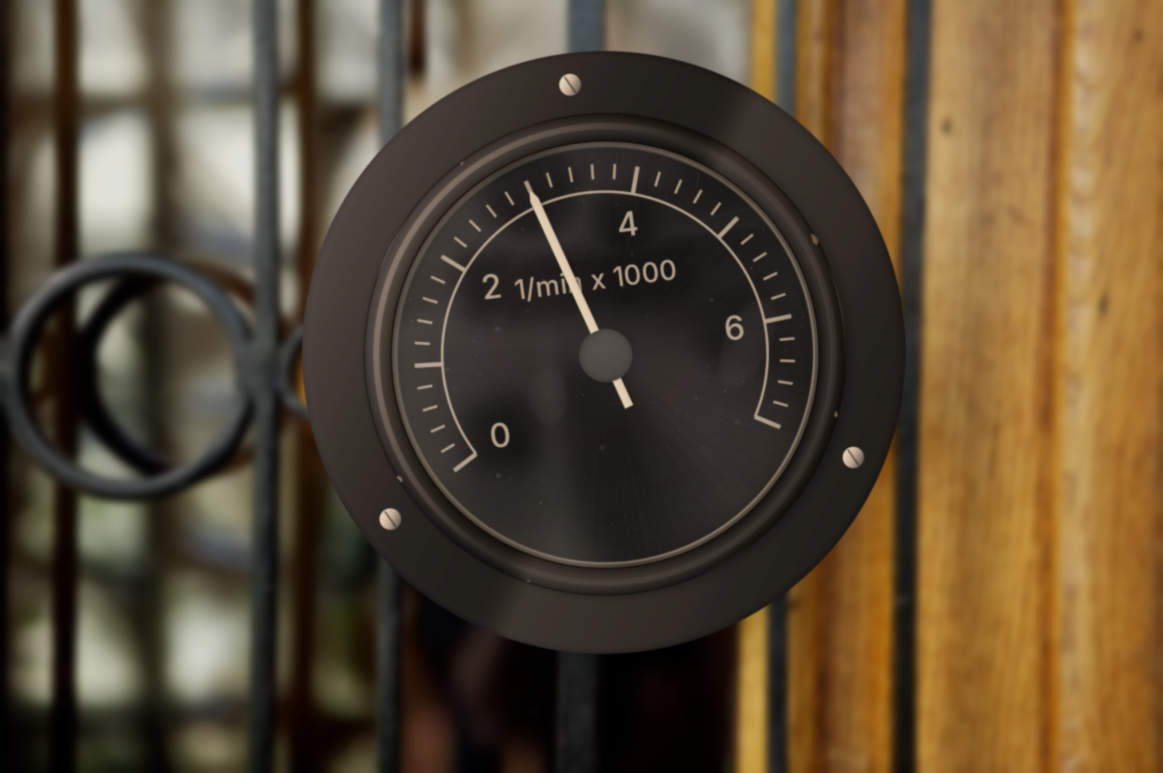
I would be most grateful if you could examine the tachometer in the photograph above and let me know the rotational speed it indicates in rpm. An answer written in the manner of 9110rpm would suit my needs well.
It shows 3000rpm
